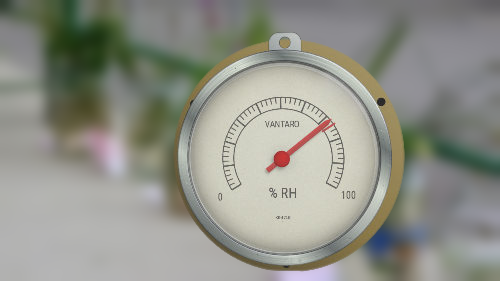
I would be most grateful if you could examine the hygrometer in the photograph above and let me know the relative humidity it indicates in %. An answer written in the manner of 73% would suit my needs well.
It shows 72%
